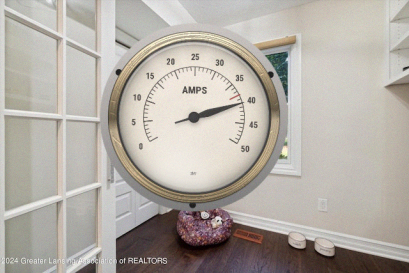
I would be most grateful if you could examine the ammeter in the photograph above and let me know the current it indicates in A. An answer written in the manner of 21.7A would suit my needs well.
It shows 40A
